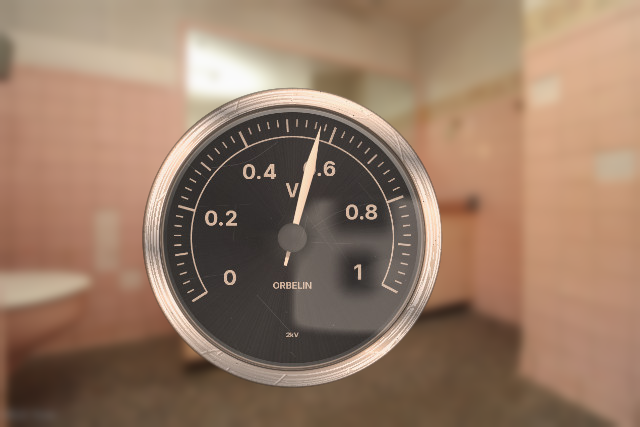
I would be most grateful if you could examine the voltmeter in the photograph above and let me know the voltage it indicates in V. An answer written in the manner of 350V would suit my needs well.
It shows 0.57V
